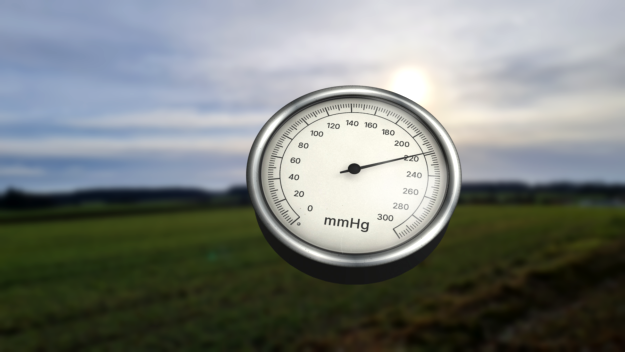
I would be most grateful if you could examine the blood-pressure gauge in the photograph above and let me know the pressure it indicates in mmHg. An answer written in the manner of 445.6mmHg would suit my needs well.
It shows 220mmHg
